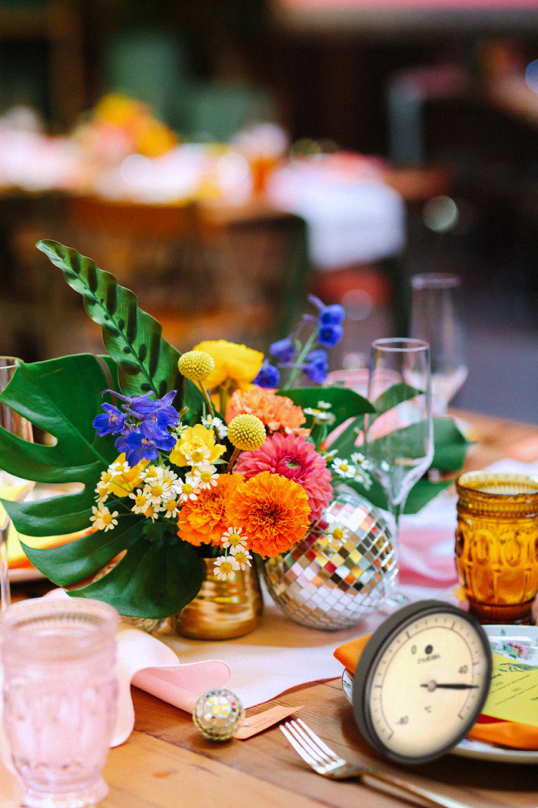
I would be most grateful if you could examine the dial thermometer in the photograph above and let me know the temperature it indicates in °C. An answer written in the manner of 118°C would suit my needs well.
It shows 48°C
